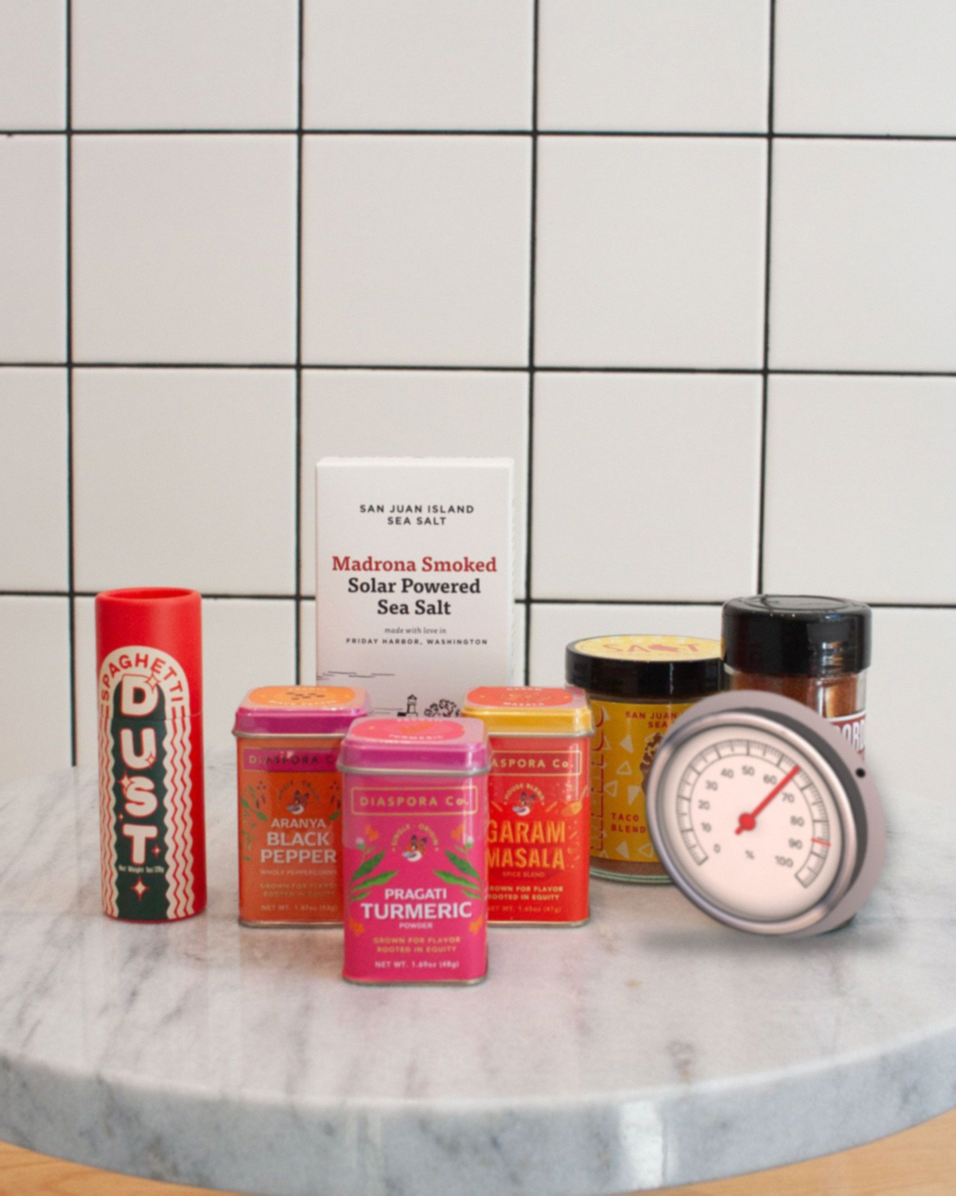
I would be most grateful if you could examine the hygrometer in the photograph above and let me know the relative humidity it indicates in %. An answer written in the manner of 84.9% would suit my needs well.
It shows 65%
